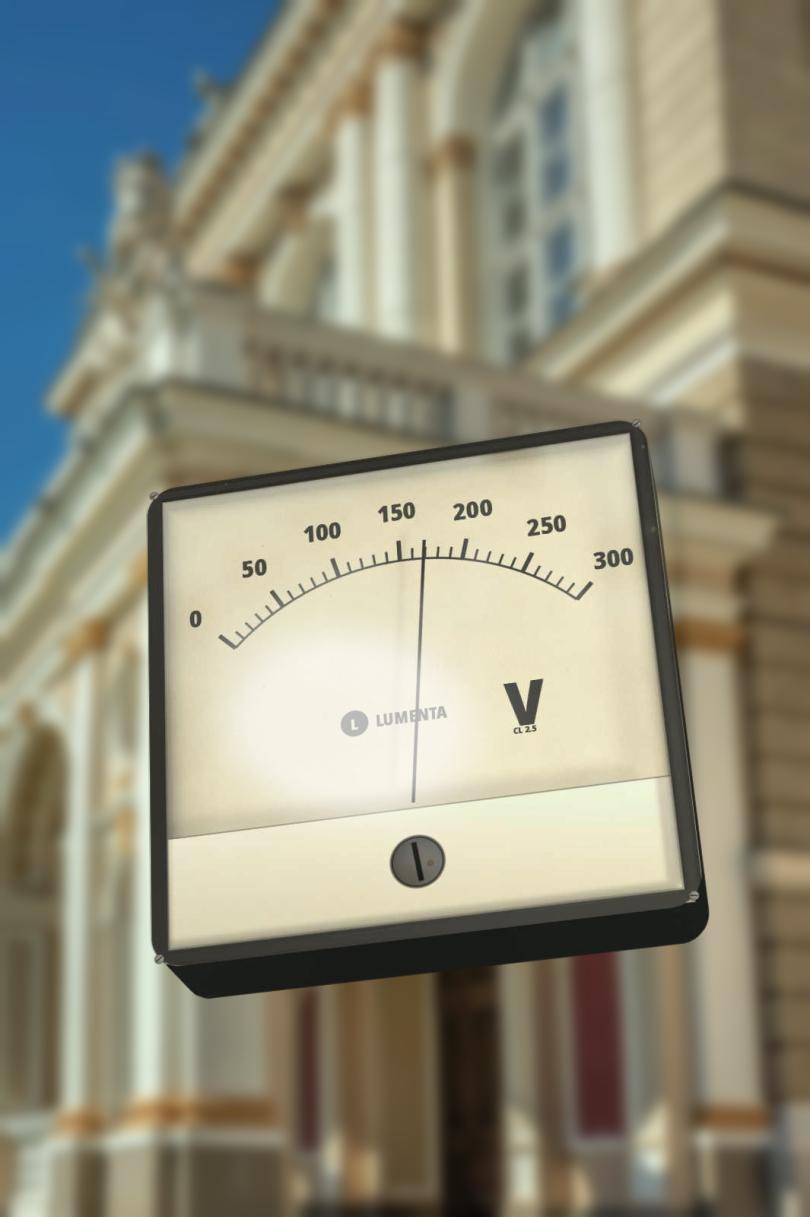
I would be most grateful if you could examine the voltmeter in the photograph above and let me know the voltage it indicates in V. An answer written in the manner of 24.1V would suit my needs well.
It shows 170V
